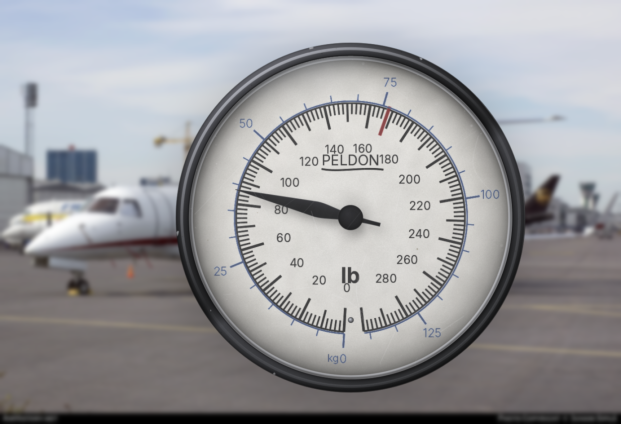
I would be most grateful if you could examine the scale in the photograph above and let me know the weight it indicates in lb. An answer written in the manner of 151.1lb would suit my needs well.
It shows 86lb
